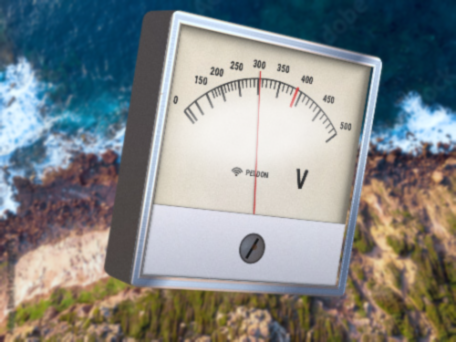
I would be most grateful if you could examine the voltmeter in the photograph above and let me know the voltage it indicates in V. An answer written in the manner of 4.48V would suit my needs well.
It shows 300V
